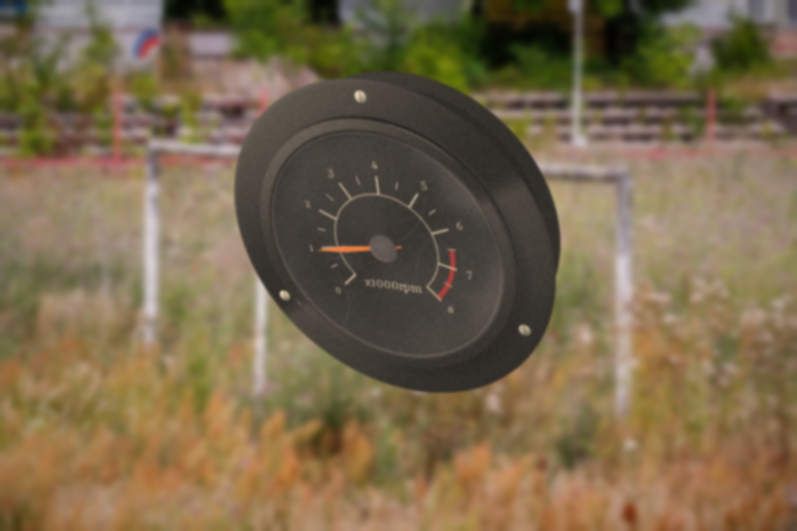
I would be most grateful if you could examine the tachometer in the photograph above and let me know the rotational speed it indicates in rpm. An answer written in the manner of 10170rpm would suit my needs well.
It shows 1000rpm
